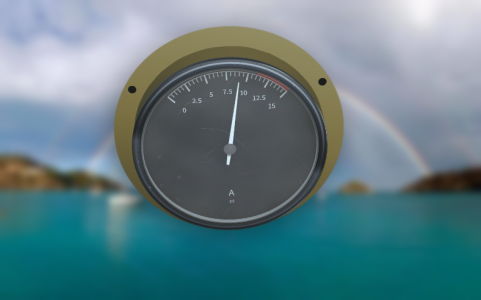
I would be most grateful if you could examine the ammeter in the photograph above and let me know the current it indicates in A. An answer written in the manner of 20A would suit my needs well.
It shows 9A
